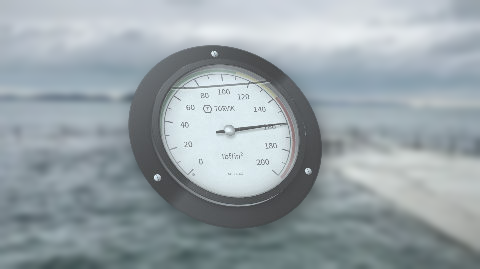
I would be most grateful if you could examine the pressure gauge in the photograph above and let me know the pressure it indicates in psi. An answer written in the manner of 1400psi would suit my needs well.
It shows 160psi
